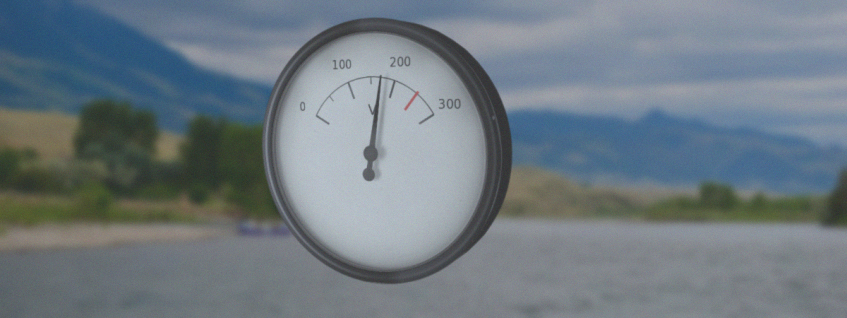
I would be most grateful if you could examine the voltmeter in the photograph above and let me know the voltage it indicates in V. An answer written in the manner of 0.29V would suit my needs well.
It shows 175V
